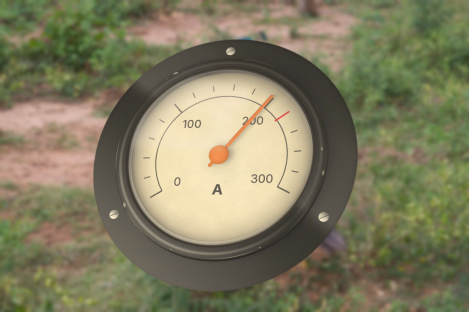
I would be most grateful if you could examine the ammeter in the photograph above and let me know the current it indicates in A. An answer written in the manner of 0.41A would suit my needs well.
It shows 200A
